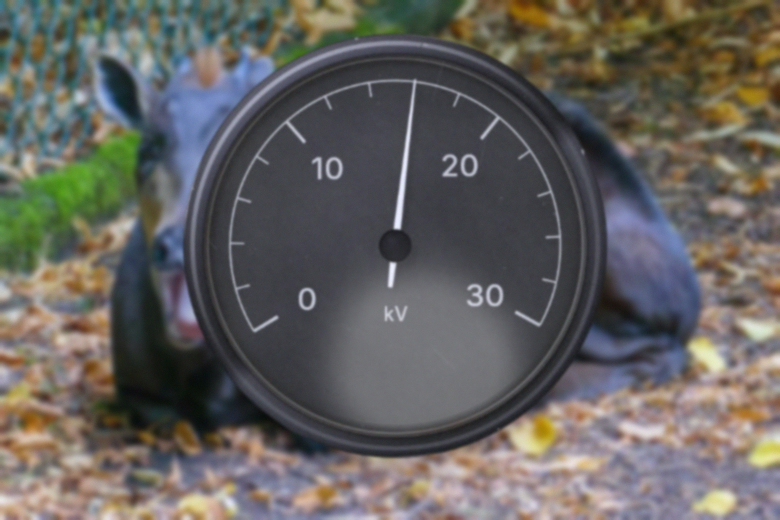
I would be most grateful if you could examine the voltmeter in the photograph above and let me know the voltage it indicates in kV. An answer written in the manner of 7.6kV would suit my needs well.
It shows 16kV
